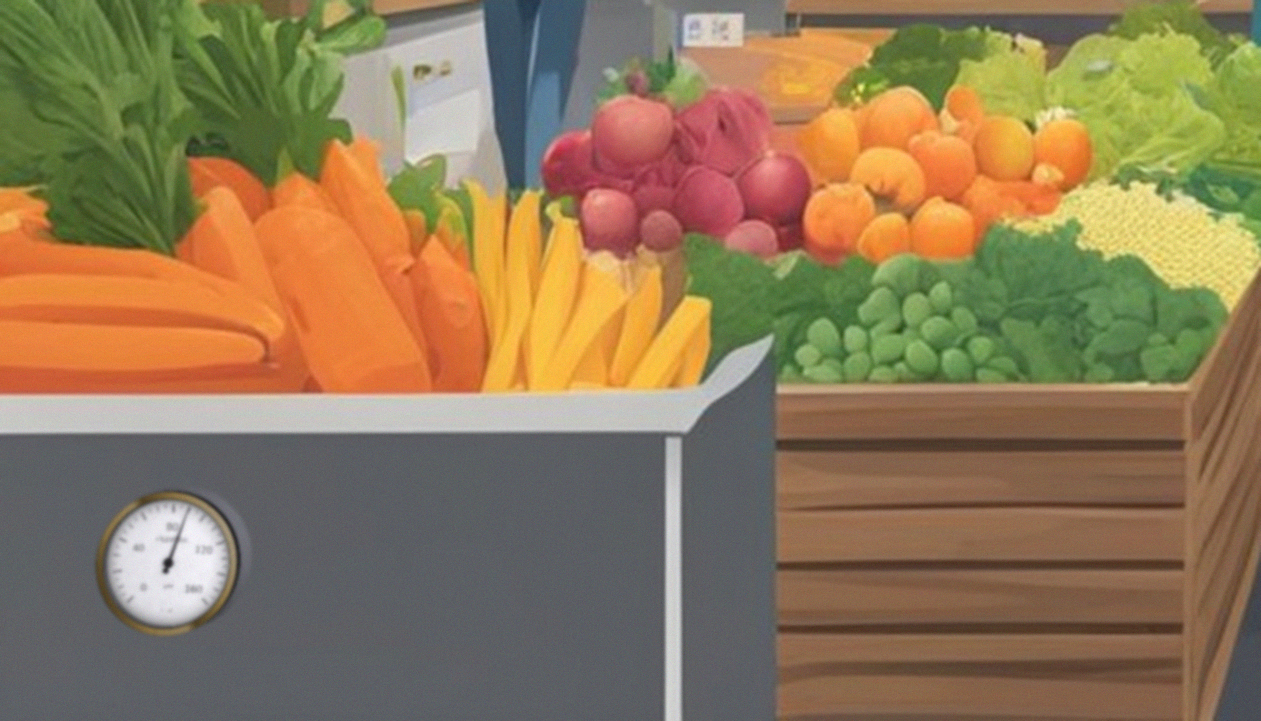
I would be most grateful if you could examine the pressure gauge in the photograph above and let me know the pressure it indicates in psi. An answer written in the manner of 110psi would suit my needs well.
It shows 90psi
